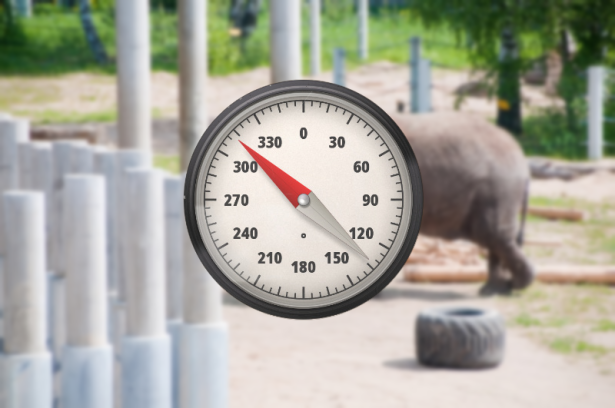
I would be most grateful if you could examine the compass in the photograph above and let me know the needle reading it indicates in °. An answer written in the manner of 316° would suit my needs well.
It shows 312.5°
